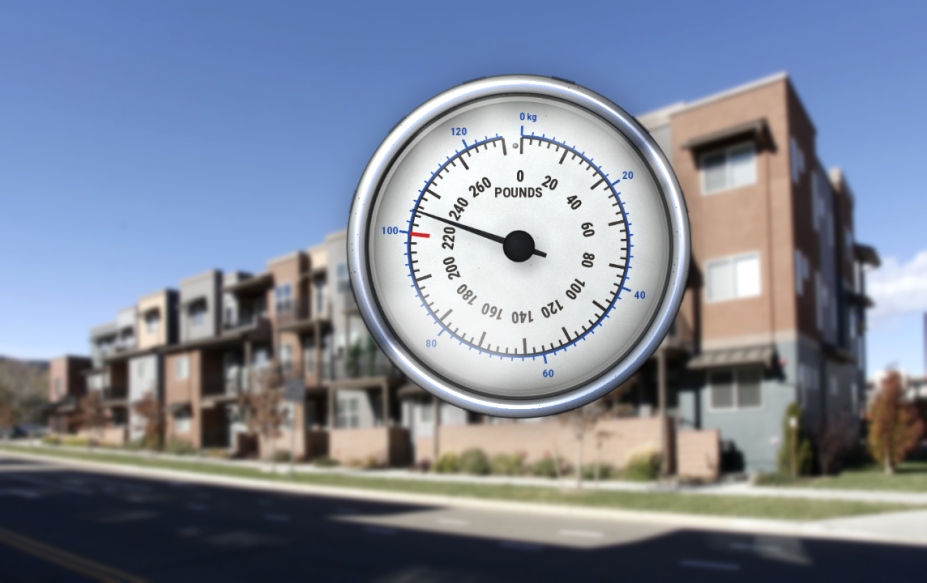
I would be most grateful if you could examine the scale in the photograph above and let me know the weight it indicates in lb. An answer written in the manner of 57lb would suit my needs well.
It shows 230lb
